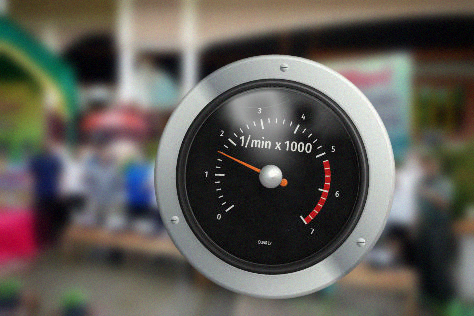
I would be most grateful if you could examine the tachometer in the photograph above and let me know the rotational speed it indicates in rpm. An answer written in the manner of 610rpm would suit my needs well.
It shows 1600rpm
